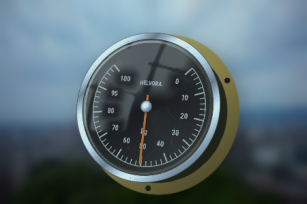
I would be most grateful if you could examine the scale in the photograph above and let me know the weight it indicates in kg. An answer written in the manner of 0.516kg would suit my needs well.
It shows 50kg
